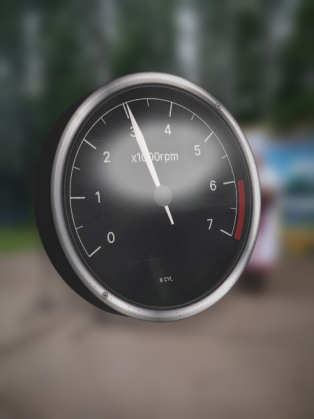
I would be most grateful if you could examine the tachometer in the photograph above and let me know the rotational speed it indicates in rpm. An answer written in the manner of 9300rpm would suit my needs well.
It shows 3000rpm
